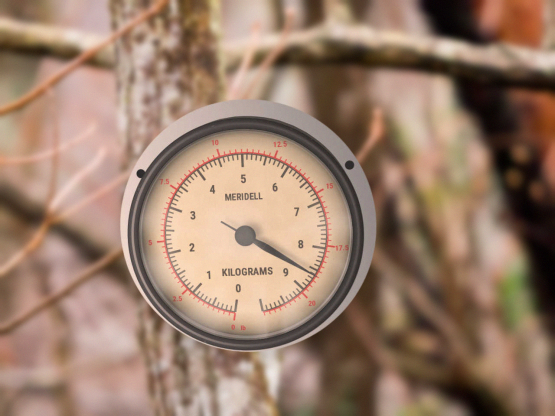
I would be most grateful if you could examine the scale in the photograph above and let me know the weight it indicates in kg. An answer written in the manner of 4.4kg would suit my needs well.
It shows 8.6kg
